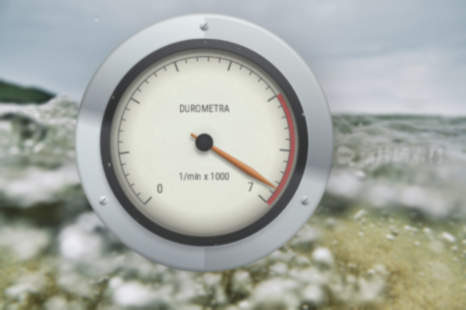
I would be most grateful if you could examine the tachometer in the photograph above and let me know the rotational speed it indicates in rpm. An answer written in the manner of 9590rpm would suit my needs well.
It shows 6700rpm
